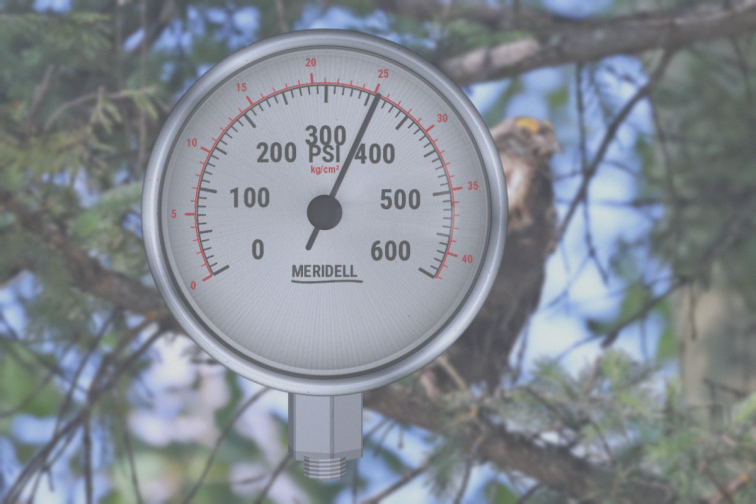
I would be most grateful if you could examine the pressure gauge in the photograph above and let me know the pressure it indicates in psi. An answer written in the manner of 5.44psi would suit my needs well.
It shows 360psi
